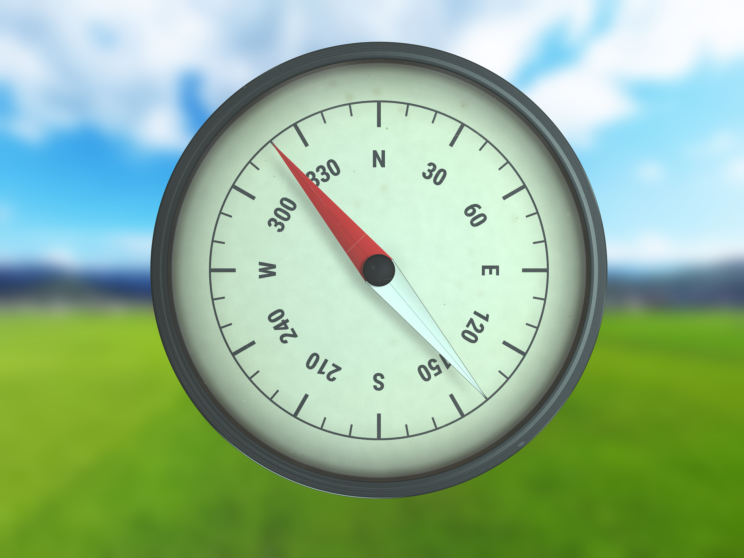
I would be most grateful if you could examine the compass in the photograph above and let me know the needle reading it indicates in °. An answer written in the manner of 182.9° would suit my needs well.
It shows 320°
